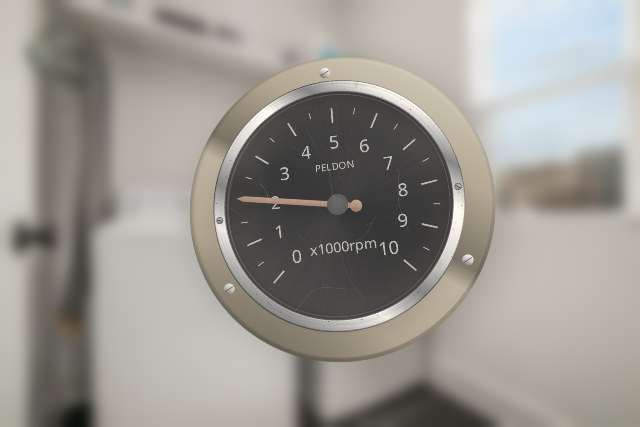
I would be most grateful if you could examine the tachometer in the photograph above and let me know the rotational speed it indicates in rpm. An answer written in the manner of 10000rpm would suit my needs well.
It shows 2000rpm
